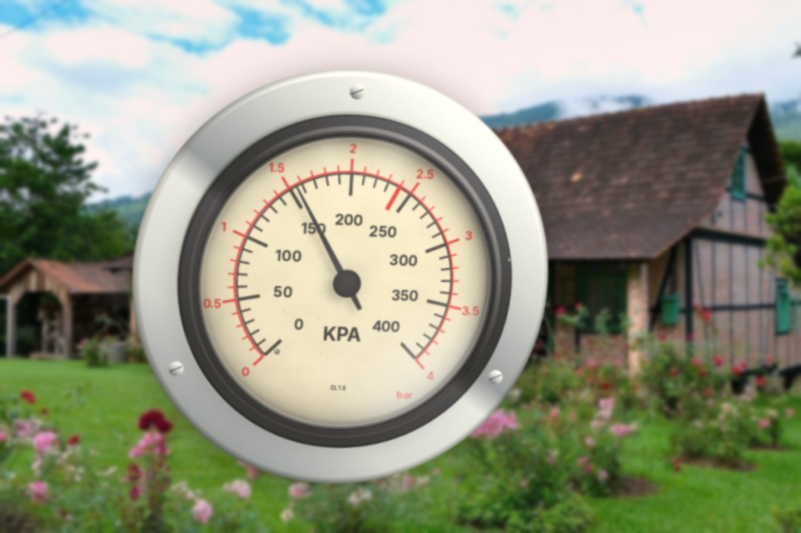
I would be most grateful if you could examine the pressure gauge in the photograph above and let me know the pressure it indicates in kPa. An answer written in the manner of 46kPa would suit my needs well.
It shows 155kPa
